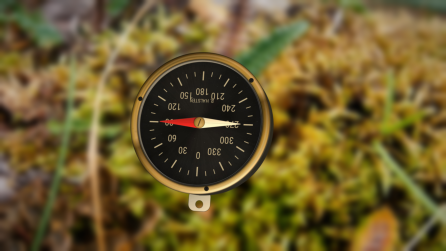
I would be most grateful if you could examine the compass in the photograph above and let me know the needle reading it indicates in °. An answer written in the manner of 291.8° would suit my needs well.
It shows 90°
